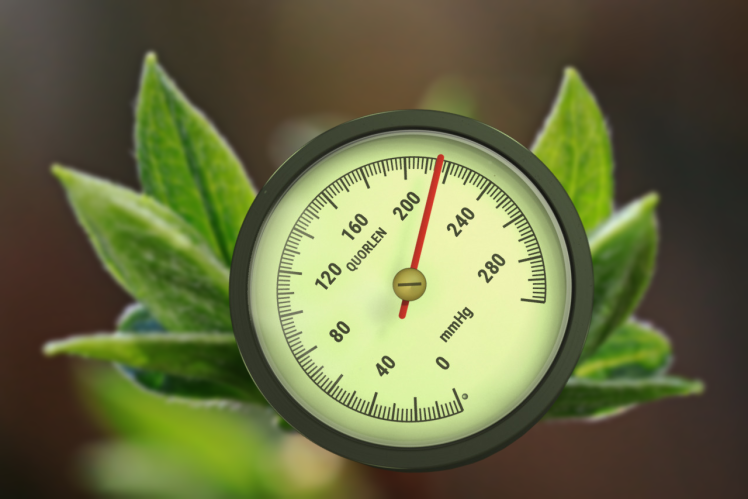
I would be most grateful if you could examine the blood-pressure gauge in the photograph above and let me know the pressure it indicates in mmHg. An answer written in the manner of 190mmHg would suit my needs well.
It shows 216mmHg
